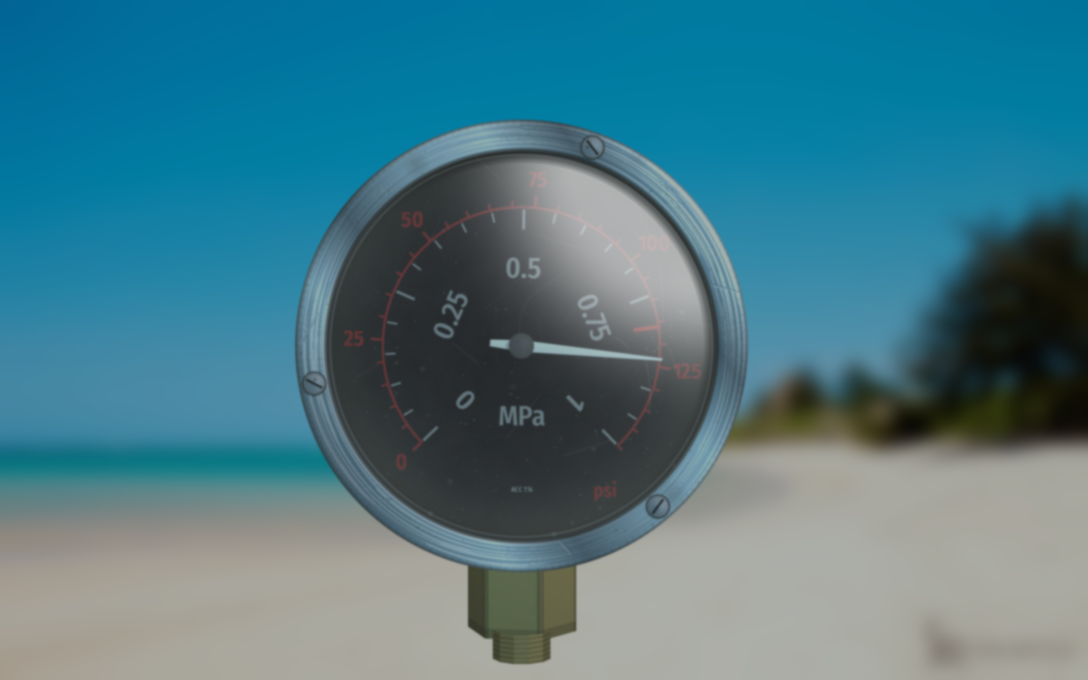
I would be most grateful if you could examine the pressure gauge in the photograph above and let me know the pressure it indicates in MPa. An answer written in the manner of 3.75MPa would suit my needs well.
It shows 0.85MPa
